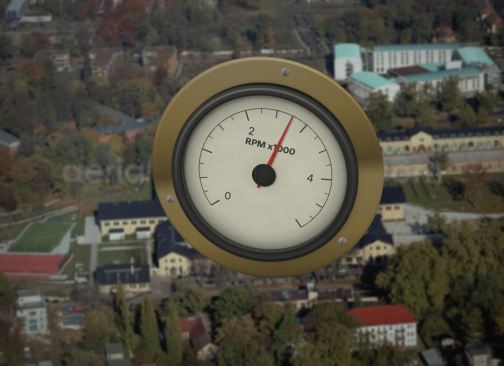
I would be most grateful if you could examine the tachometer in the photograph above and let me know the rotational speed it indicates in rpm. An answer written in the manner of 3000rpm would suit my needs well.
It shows 2750rpm
